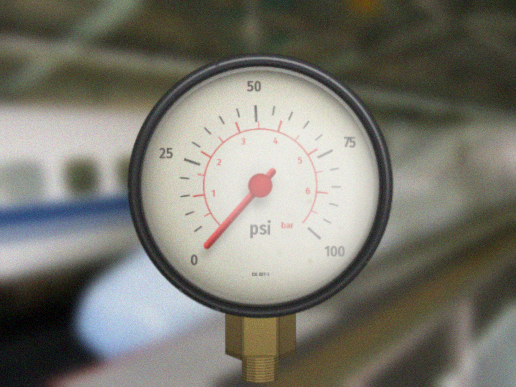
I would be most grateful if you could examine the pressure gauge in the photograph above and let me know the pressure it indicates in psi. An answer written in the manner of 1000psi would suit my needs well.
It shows 0psi
